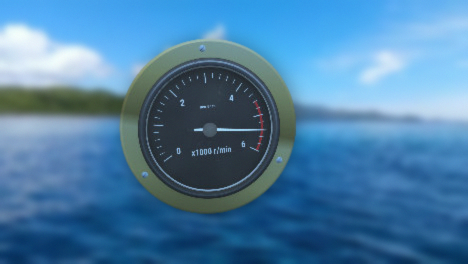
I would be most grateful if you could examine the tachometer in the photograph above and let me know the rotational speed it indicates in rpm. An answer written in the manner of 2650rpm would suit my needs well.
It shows 5400rpm
